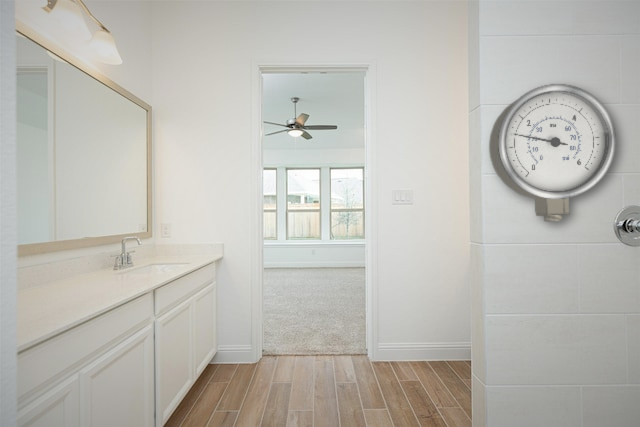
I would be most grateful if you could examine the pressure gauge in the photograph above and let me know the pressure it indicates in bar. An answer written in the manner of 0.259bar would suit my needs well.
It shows 1.4bar
